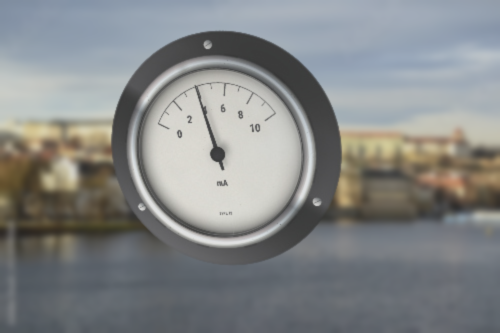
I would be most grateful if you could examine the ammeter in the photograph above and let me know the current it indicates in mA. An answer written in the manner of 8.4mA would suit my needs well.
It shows 4mA
